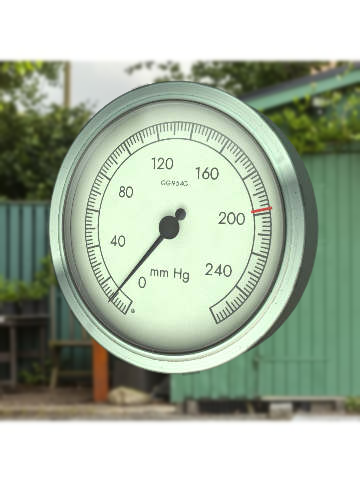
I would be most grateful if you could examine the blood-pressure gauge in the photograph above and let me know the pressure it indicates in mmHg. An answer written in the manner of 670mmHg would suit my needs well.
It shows 10mmHg
